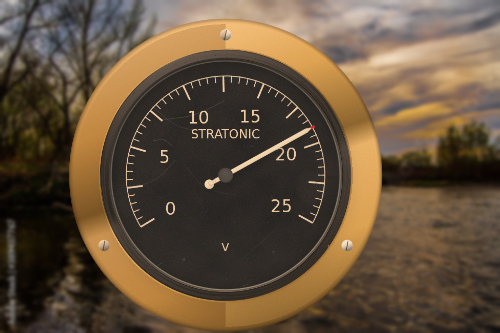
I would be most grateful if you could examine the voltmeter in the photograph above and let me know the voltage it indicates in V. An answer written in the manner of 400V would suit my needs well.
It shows 19V
